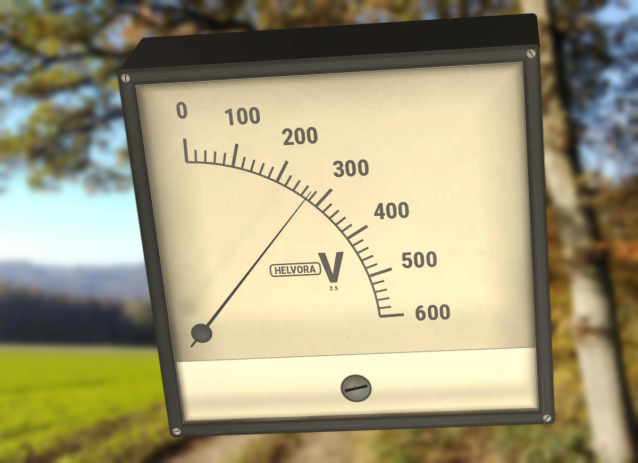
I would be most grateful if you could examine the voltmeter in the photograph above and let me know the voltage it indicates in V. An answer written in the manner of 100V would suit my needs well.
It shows 270V
